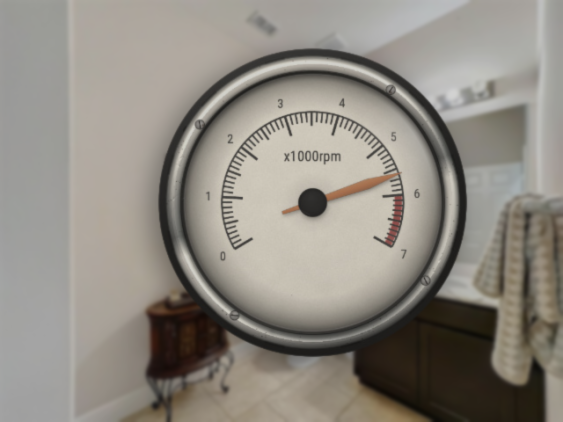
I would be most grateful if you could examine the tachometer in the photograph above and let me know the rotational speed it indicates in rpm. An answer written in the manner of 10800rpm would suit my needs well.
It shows 5600rpm
